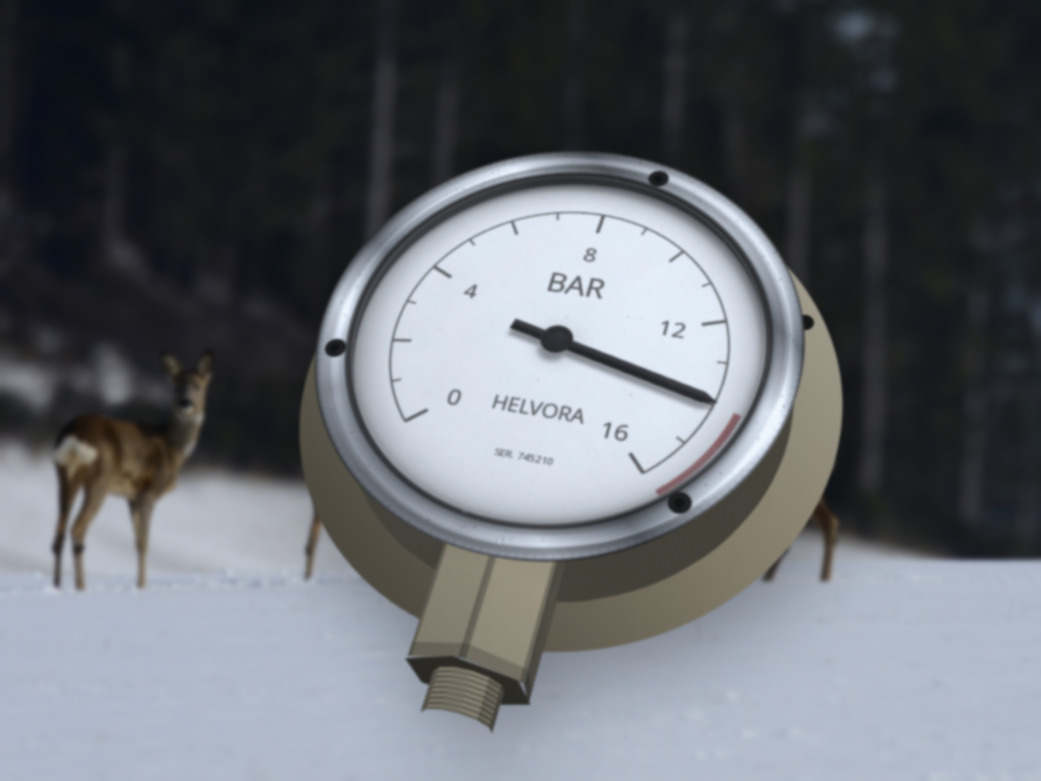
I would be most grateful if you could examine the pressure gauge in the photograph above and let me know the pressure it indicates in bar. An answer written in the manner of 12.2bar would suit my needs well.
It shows 14bar
